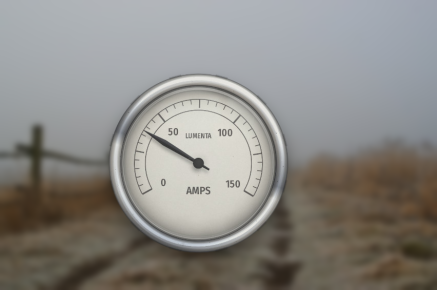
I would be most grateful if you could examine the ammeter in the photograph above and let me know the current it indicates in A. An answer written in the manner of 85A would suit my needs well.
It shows 37.5A
